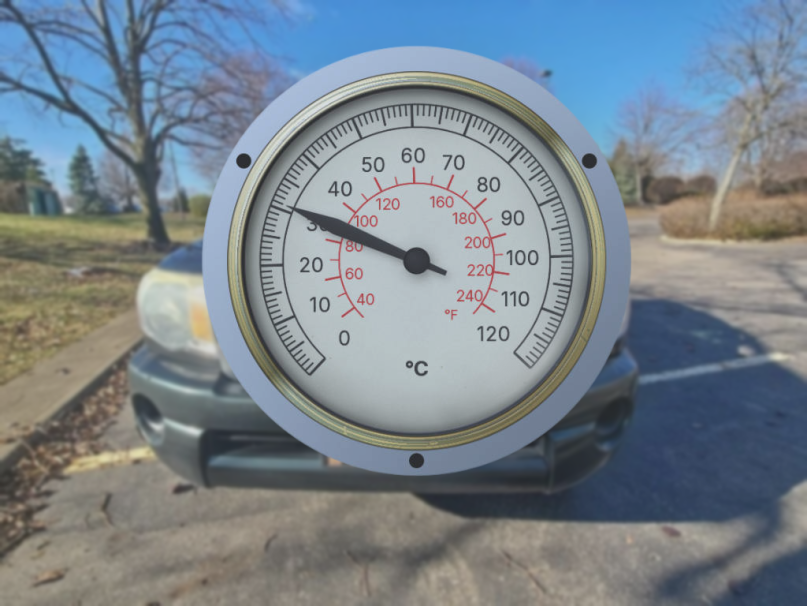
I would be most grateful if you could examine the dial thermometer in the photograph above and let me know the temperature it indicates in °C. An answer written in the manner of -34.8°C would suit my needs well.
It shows 31°C
